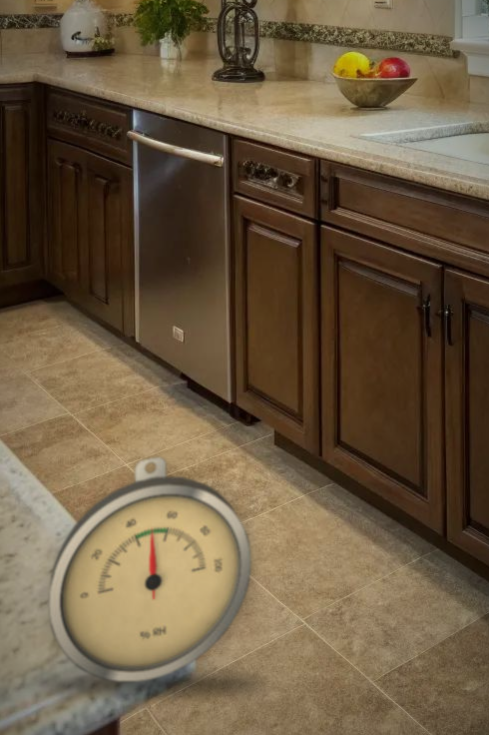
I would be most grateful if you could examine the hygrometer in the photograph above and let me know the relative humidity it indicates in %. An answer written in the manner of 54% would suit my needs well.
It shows 50%
